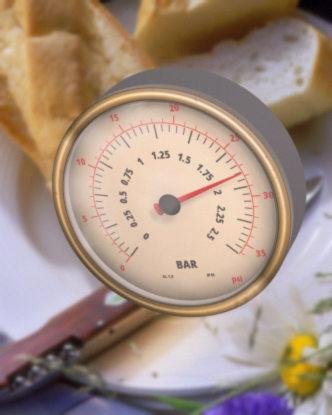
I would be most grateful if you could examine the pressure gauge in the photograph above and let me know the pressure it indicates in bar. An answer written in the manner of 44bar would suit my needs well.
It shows 1.9bar
